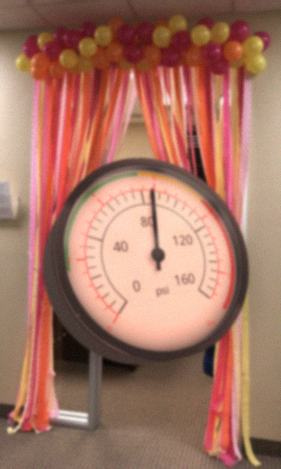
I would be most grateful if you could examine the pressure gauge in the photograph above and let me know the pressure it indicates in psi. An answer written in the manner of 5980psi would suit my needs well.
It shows 85psi
